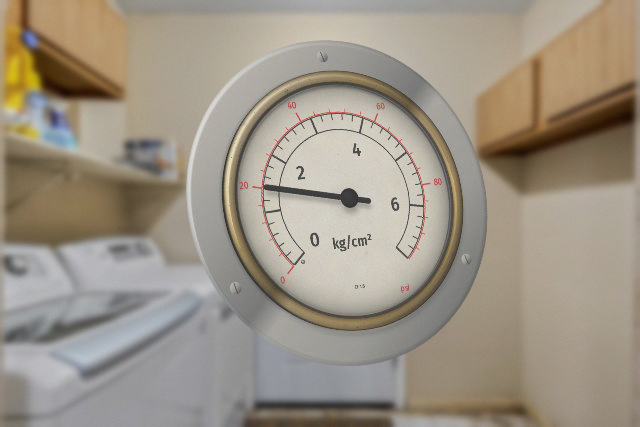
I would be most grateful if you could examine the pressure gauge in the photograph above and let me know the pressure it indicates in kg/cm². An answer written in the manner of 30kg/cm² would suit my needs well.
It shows 1.4kg/cm²
